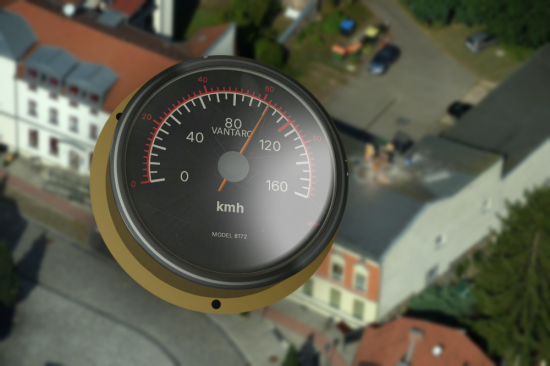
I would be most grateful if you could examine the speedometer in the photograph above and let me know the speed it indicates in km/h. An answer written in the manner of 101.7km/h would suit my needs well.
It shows 100km/h
